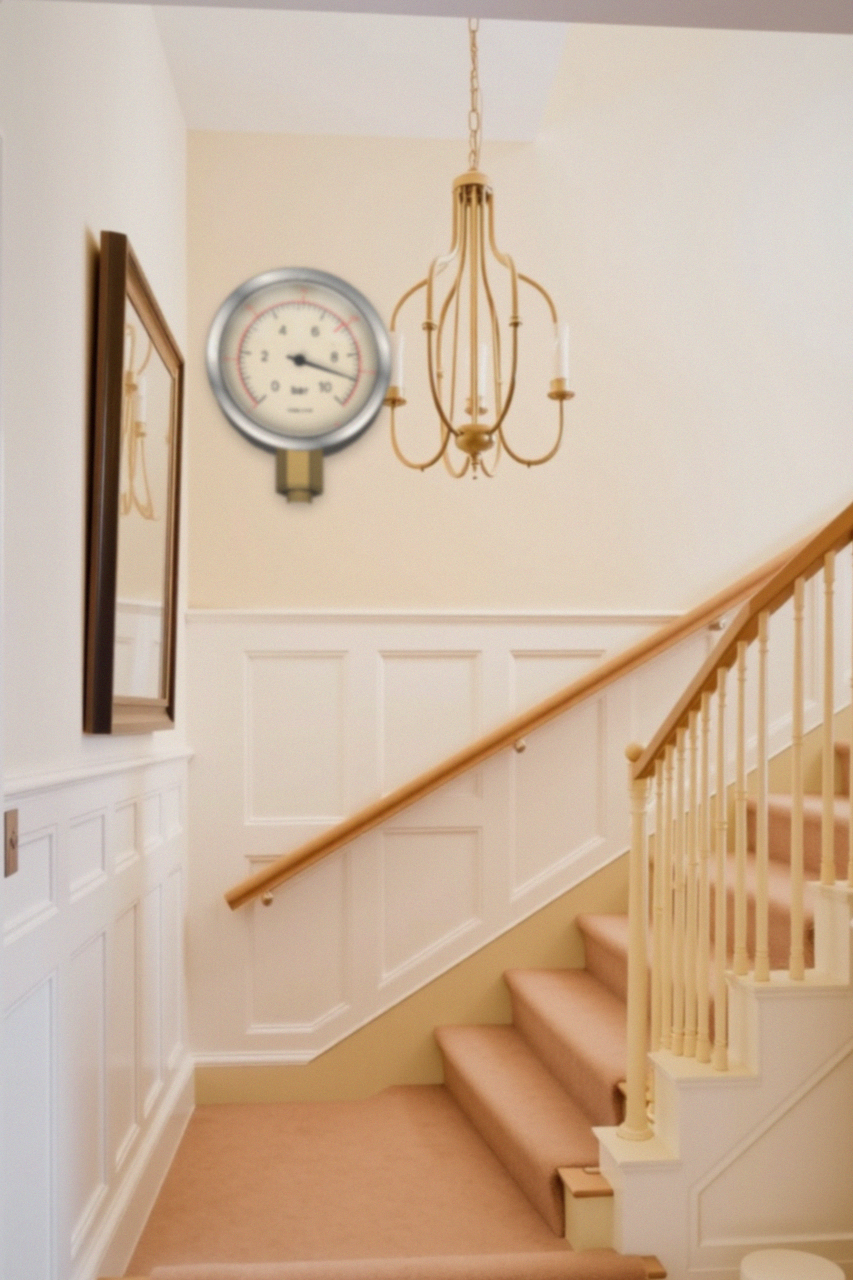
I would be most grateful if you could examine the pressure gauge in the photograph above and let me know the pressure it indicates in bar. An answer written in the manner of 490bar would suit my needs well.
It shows 9bar
